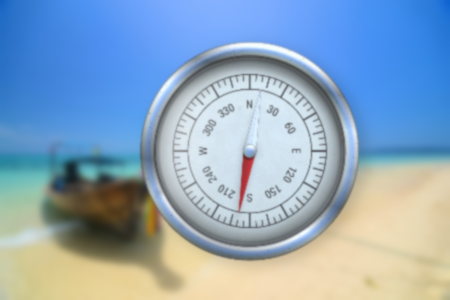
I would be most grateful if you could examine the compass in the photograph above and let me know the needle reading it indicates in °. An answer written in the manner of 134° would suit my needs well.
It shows 190°
